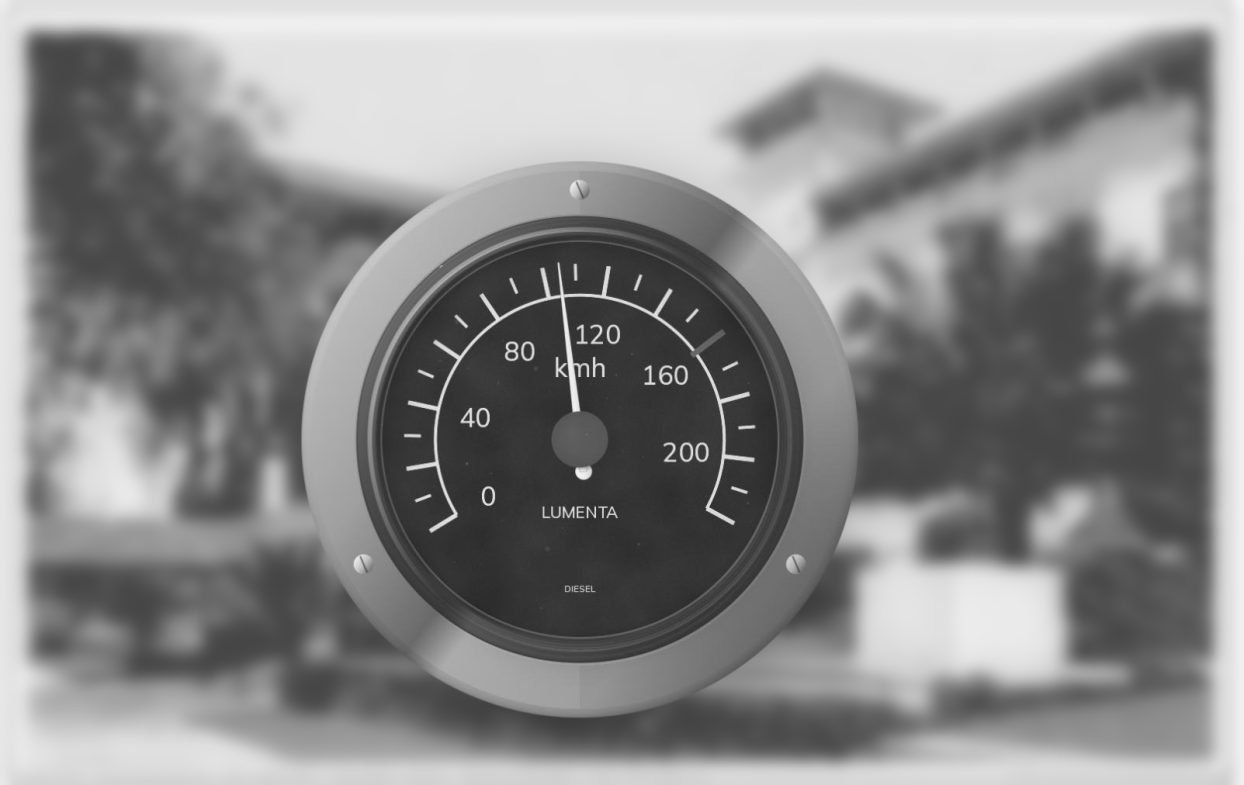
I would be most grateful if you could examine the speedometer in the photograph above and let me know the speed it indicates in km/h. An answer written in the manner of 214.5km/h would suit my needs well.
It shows 105km/h
